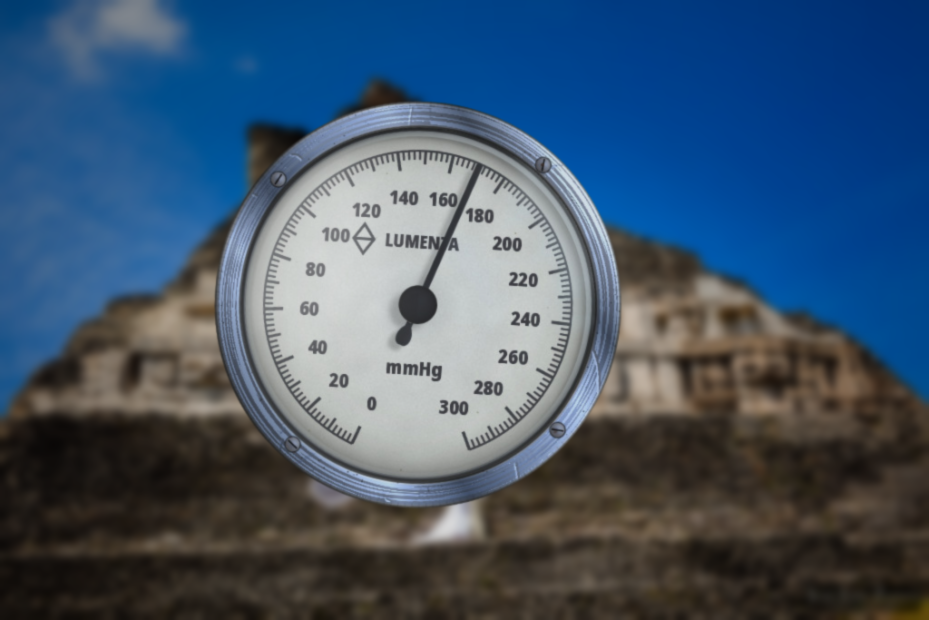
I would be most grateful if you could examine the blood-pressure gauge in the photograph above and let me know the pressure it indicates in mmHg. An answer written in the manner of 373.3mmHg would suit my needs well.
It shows 170mmHg
